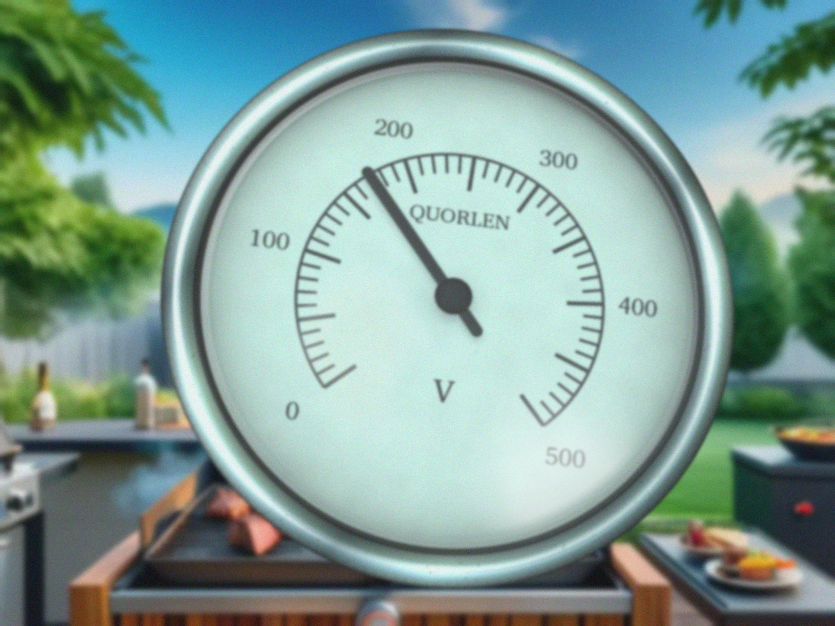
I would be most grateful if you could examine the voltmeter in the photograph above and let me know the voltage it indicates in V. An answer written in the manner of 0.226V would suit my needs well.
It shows 170V
